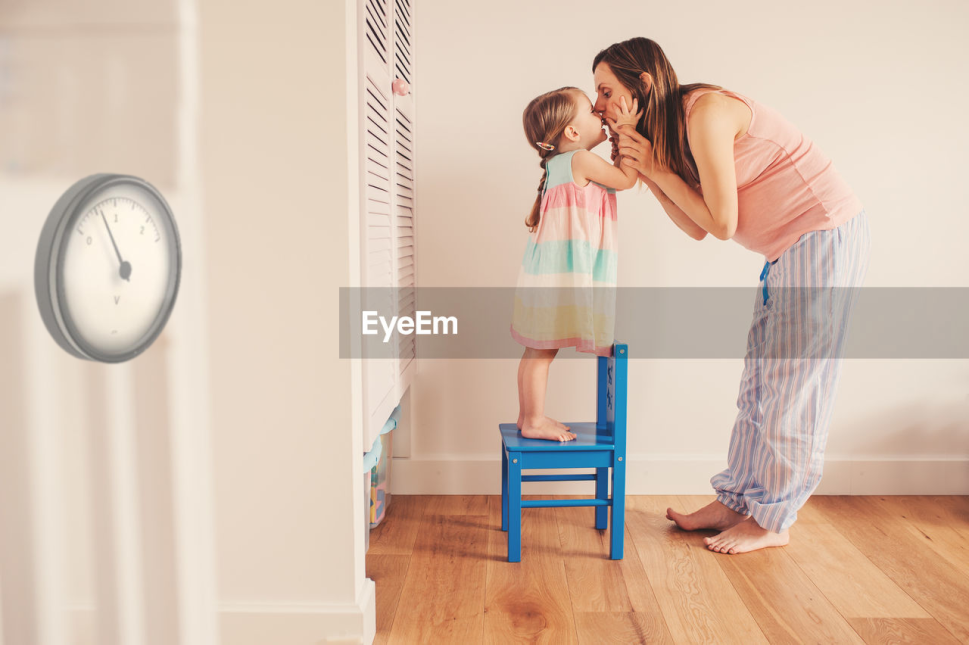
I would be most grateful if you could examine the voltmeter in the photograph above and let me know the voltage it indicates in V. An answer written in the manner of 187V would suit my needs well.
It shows 0.5V
